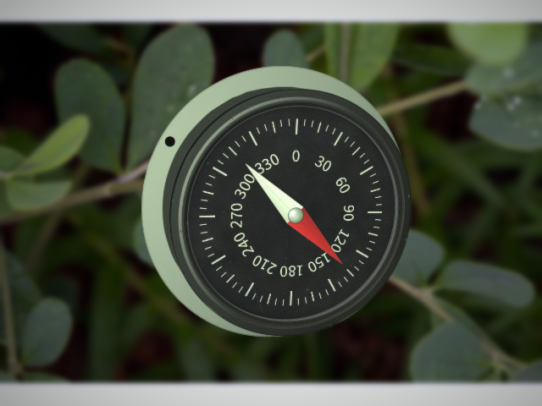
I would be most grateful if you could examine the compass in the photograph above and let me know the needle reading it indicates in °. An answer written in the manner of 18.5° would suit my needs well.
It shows 135°
